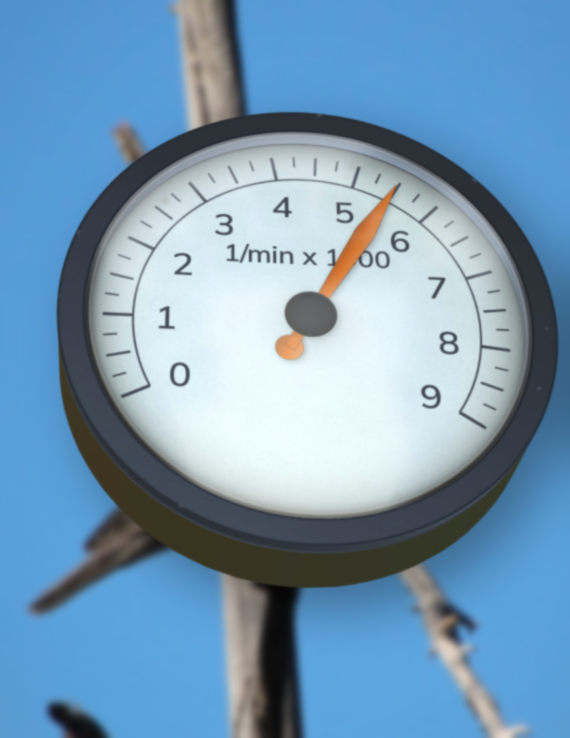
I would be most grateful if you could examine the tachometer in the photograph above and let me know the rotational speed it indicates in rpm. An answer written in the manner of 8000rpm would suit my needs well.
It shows 5500rpm
